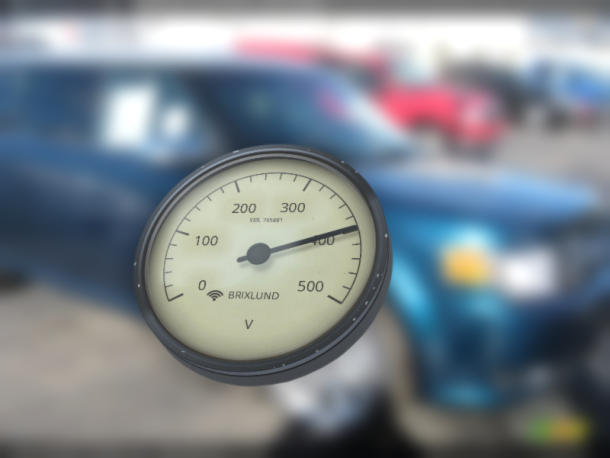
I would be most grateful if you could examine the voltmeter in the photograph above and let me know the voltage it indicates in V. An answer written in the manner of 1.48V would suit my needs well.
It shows 400V
